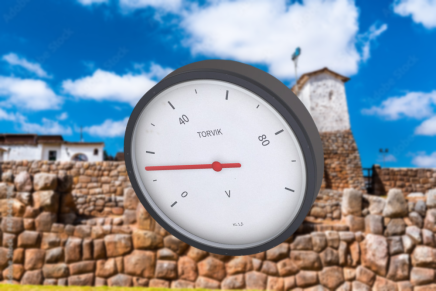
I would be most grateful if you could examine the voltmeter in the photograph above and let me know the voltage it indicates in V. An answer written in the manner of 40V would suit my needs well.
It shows 15V
